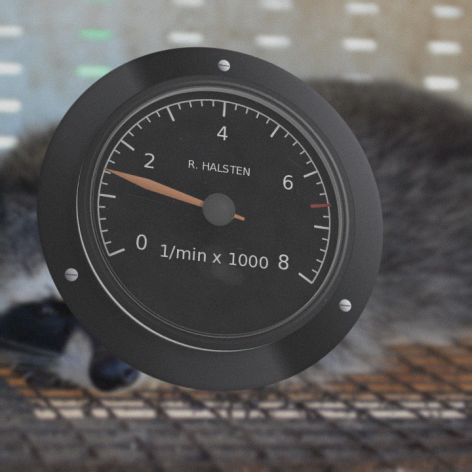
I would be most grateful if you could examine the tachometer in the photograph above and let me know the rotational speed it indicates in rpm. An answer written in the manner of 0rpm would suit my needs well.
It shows 1400rpm
